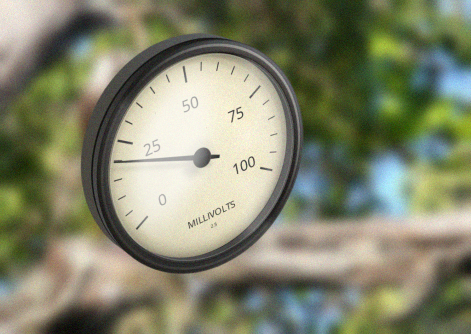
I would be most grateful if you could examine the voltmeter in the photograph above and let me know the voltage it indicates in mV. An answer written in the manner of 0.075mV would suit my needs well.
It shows 20mV
